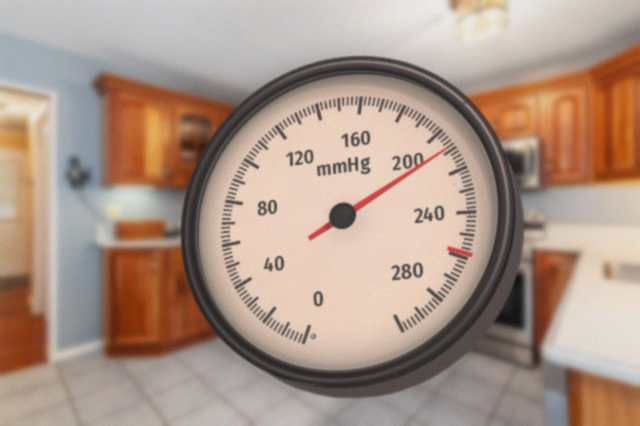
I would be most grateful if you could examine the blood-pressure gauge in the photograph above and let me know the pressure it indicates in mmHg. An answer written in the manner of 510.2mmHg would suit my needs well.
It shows 210mmHg
